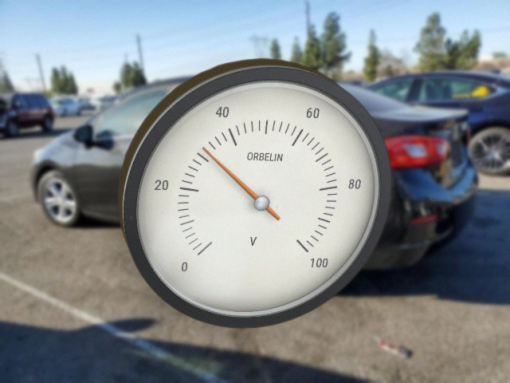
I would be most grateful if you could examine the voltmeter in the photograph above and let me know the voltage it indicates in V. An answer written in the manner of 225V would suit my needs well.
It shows 32V
